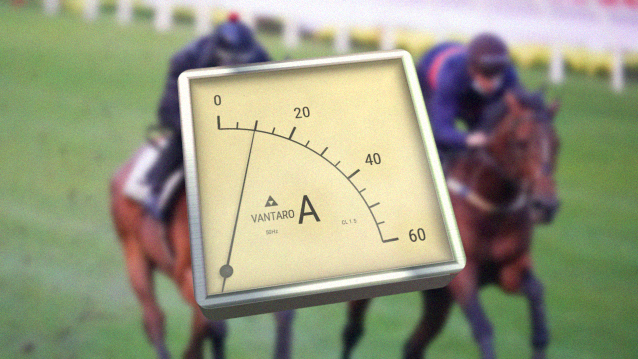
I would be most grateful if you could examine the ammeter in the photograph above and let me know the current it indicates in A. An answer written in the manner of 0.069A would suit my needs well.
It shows 10A
